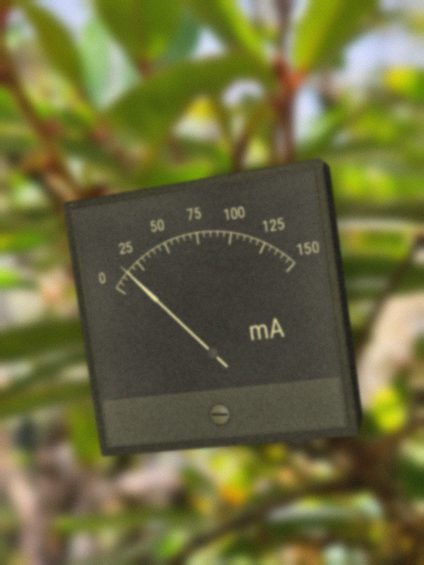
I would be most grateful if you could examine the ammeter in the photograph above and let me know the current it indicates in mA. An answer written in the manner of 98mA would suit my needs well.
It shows 15mA
